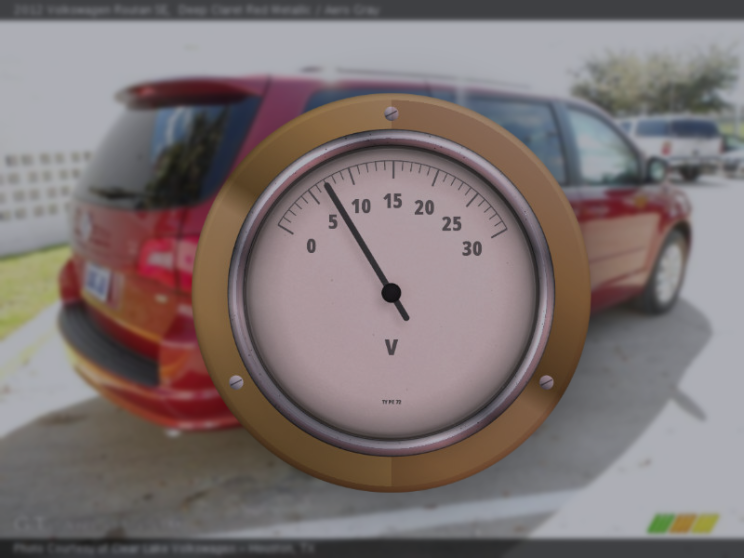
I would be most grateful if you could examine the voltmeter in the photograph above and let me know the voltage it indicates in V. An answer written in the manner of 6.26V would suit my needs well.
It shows 7V
